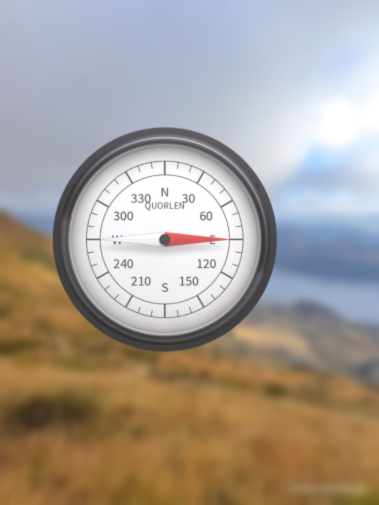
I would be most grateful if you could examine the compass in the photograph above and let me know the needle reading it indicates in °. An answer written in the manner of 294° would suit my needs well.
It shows 90°
